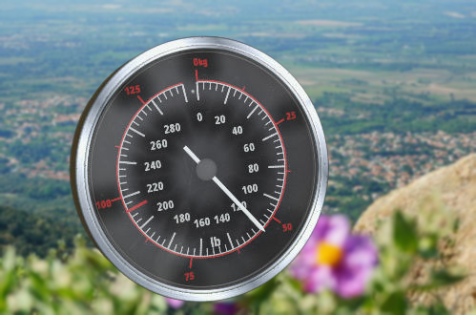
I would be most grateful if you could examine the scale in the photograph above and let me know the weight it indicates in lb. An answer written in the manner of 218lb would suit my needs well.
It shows 120lb
